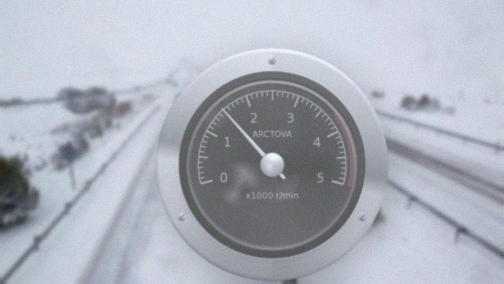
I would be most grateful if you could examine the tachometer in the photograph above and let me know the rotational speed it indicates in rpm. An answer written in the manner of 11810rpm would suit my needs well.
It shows 1500rpm
